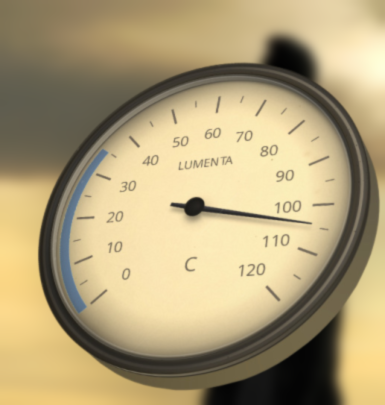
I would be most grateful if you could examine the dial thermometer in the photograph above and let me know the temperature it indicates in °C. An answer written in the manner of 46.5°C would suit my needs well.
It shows 105°C
